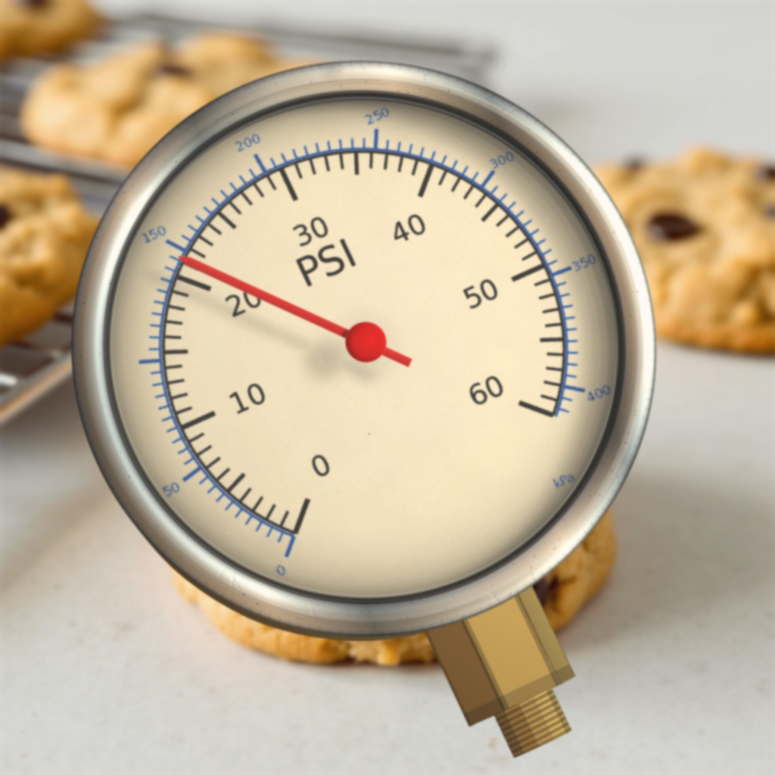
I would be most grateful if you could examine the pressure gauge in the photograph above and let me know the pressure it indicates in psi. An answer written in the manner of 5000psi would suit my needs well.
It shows 21psi
